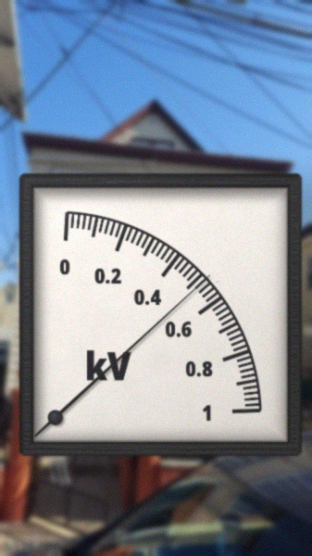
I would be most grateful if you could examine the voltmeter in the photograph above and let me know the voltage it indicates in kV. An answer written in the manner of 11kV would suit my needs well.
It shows 0.52kV
